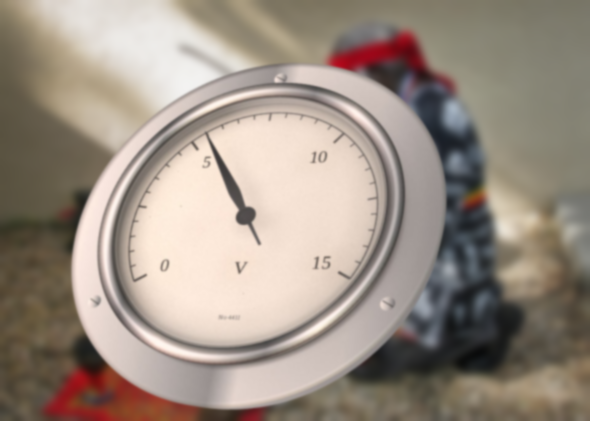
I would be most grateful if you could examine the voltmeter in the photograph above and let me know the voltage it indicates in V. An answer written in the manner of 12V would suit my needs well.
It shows 5.5V
